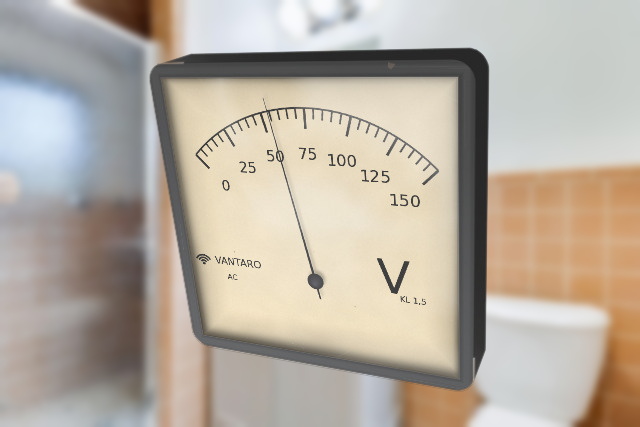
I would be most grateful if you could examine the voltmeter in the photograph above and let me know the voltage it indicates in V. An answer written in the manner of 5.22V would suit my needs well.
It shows 55V
